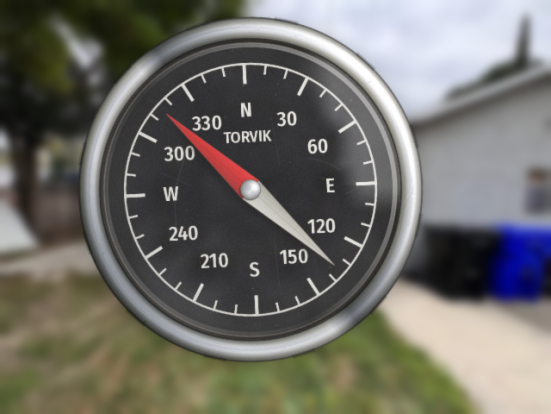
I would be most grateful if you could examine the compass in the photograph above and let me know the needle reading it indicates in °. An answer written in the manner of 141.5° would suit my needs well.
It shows 315°
